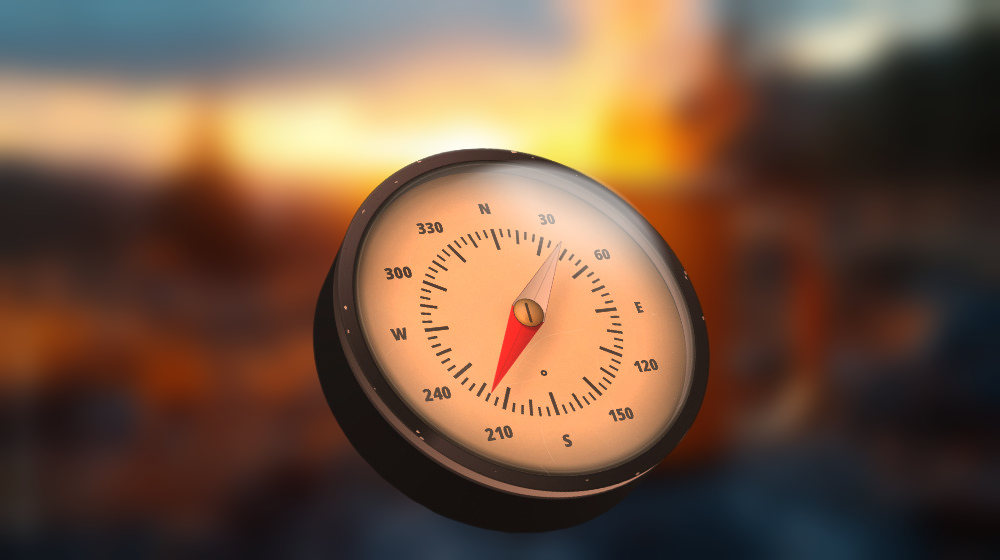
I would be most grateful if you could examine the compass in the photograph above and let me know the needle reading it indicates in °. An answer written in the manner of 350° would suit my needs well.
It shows 220°
